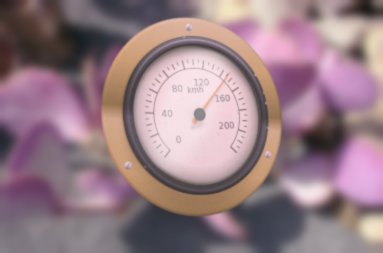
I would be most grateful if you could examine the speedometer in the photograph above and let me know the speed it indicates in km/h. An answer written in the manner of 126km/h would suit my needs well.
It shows 145km/h
